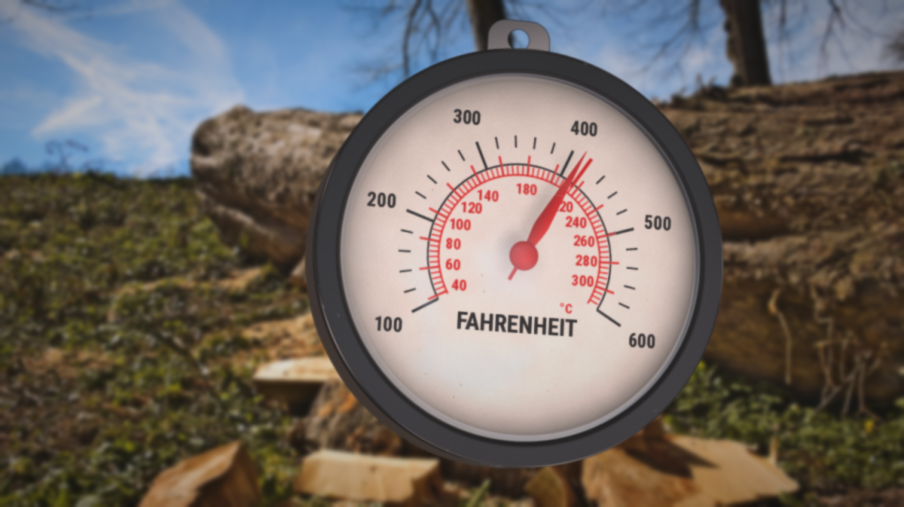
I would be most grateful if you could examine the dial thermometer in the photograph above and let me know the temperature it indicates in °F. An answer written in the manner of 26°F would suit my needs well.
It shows 410°F
